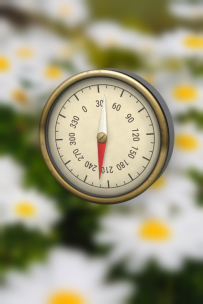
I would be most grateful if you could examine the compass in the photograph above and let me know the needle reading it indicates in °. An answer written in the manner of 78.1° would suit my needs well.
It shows 220°
